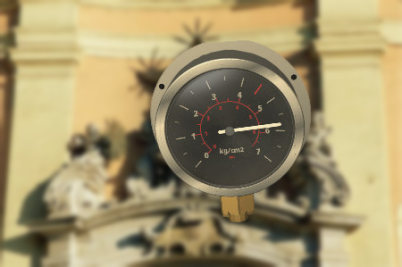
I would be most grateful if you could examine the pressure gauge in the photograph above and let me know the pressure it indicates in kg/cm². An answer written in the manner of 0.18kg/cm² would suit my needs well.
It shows 5.75kg/cm²
